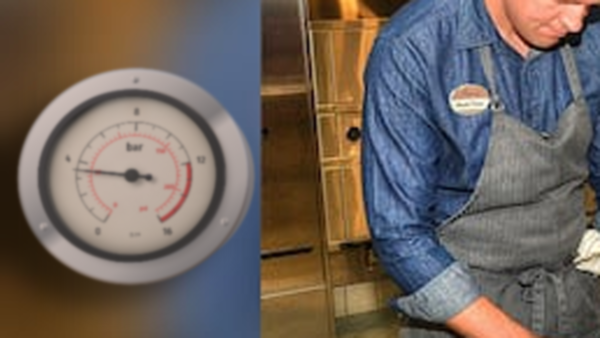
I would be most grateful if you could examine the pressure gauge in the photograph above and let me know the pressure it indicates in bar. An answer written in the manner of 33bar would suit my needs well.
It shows 3.5bar
